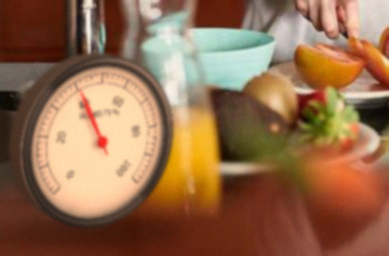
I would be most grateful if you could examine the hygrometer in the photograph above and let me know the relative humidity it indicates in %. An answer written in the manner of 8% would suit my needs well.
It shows 40%
